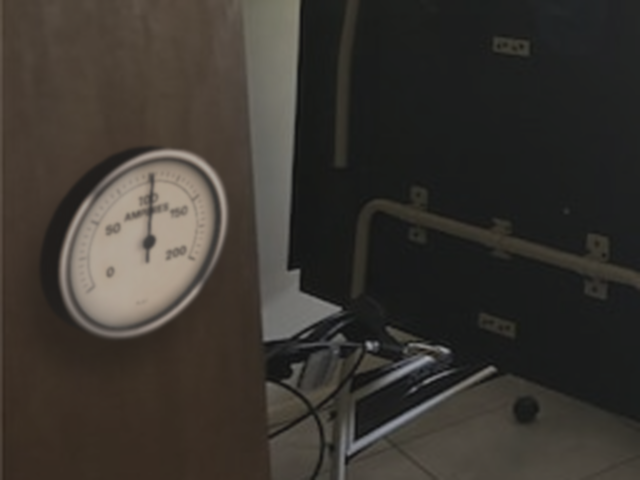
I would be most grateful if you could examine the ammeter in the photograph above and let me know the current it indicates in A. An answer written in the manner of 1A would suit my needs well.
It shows 100A
